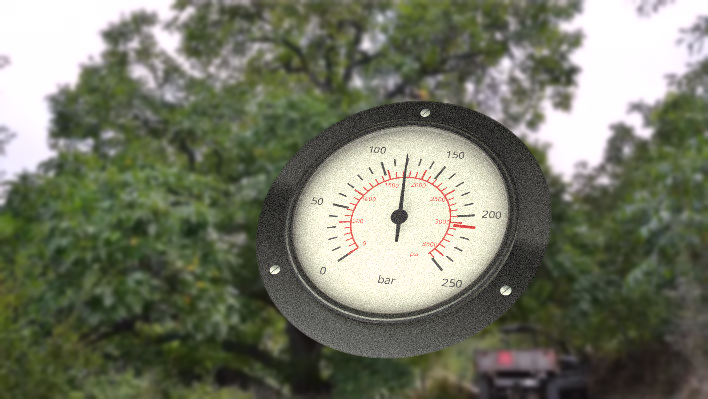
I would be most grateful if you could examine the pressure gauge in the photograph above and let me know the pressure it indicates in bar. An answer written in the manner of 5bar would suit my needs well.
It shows 120bar
